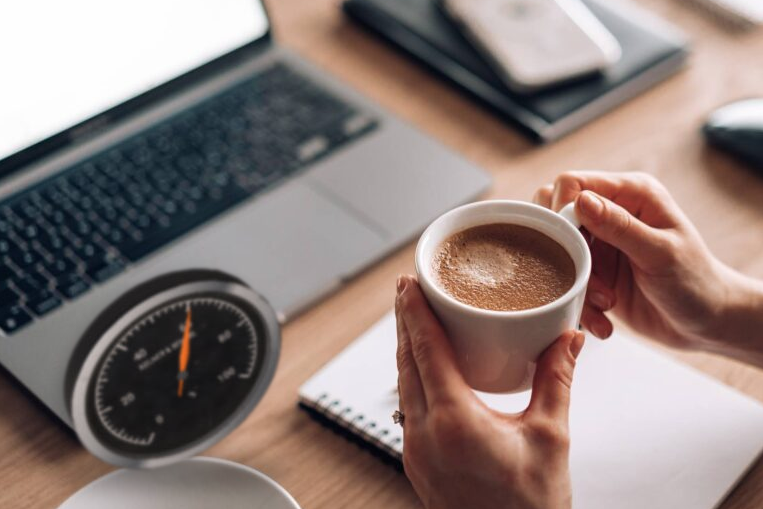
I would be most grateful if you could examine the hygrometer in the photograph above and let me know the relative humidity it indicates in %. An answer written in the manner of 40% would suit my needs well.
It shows 60%
